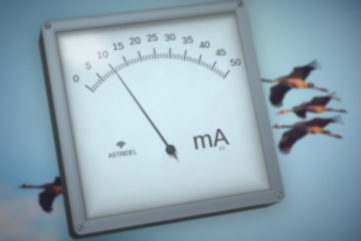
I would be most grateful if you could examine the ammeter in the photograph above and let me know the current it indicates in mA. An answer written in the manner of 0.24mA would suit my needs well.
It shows 10mA
